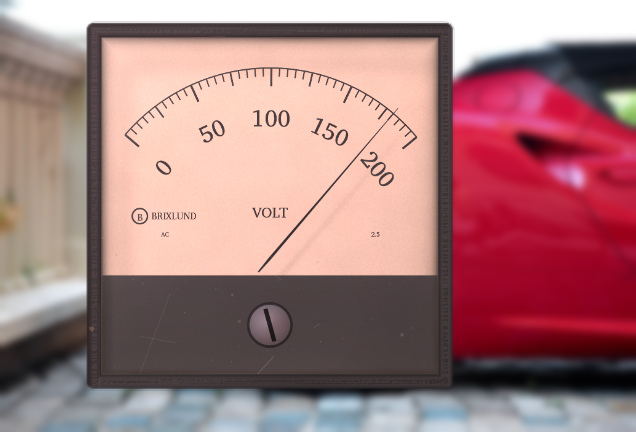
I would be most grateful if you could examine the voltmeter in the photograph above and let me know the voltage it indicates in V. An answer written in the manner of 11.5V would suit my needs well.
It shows 180V
